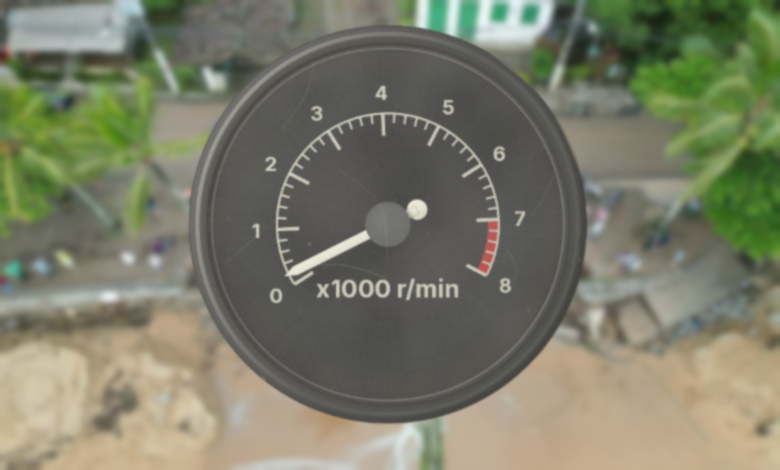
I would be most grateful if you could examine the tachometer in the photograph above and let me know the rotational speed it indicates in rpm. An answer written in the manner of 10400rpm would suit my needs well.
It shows 200rpm
